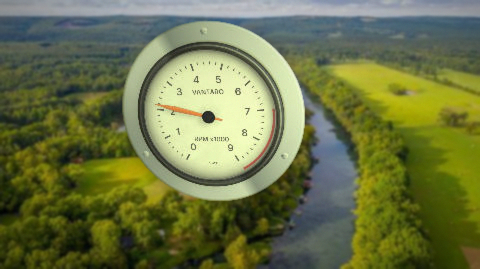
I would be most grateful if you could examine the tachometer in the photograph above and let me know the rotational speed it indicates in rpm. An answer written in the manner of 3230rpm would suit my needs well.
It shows 2200rpm
